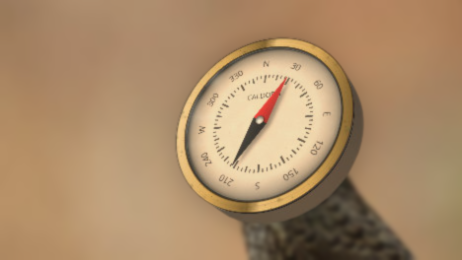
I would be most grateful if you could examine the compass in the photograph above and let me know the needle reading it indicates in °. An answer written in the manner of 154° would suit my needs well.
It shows 30°
